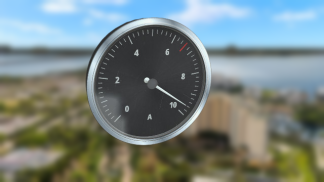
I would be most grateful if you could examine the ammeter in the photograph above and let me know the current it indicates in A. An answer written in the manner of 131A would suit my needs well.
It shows 9.6A
